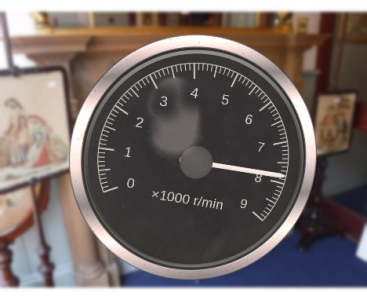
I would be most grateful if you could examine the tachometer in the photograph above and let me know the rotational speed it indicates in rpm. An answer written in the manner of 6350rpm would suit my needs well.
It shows 7800rpm
